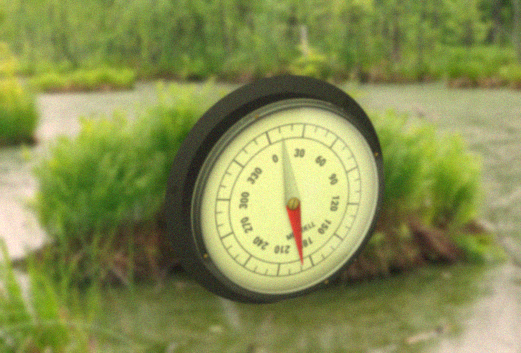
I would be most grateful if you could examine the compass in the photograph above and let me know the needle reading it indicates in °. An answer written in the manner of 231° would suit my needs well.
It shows 190°
